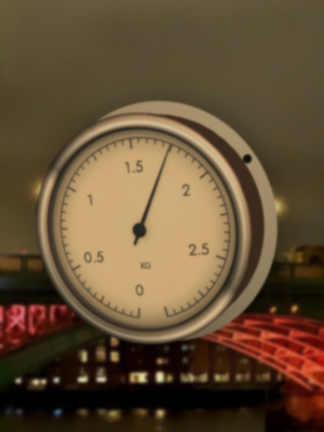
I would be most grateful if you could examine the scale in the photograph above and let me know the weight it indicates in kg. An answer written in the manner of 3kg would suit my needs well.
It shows 1.75kg
